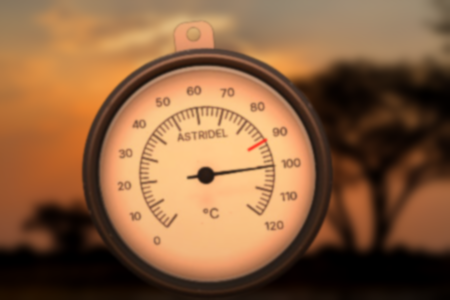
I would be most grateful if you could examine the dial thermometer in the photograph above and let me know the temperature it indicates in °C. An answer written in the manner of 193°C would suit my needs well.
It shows 100°C
